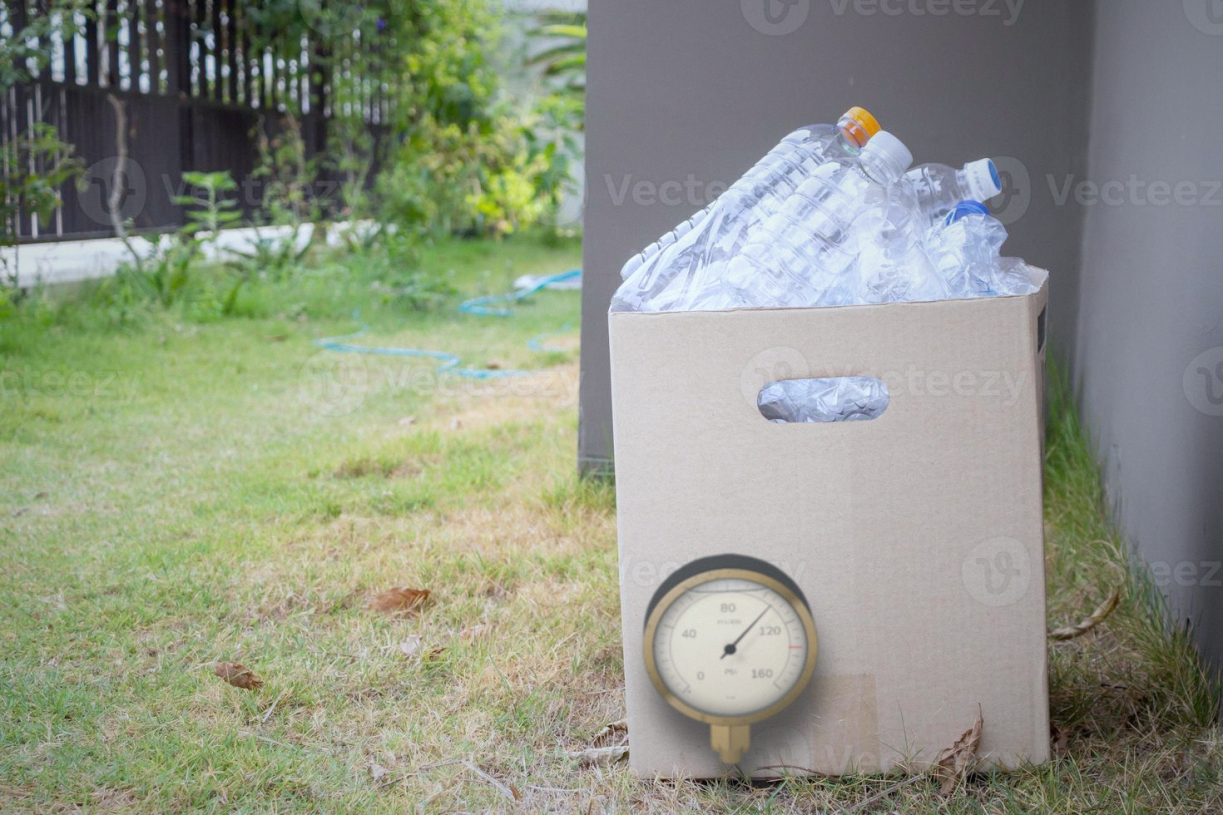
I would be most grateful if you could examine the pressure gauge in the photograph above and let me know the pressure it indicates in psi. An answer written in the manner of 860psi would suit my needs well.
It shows 105psi
